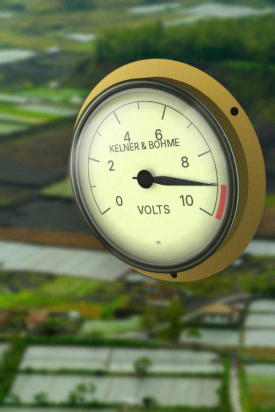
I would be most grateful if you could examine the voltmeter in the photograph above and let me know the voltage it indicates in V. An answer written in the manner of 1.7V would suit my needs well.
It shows 9V
